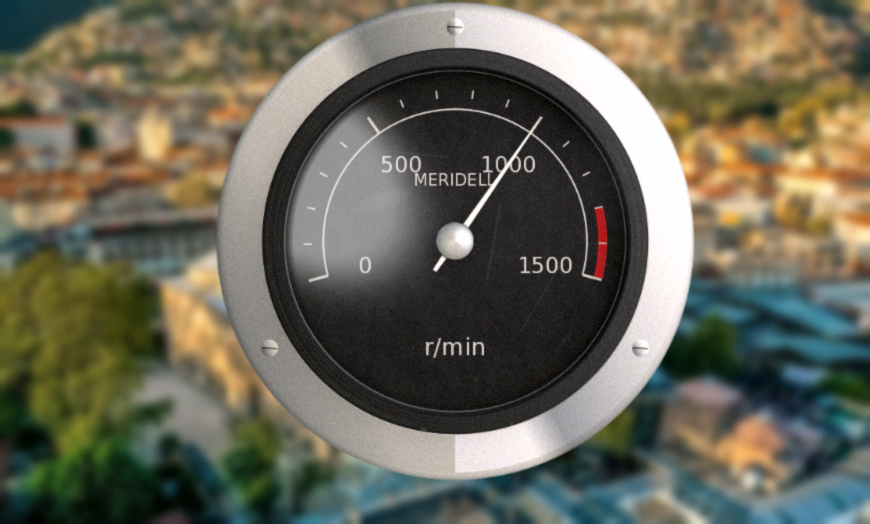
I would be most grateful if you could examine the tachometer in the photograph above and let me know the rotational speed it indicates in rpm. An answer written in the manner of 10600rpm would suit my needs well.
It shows 1000rpm
